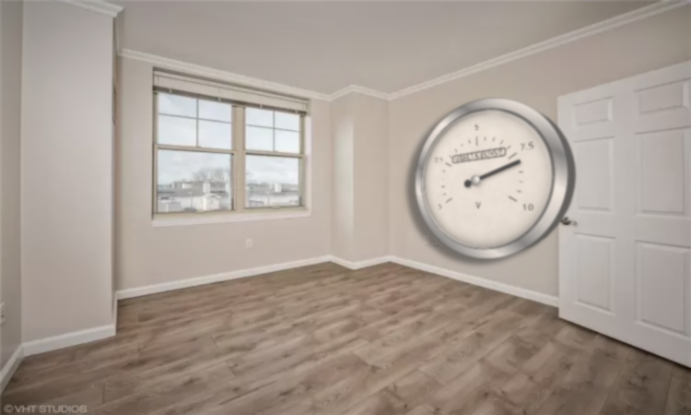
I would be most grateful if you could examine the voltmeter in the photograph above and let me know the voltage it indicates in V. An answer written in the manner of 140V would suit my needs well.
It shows 8V
